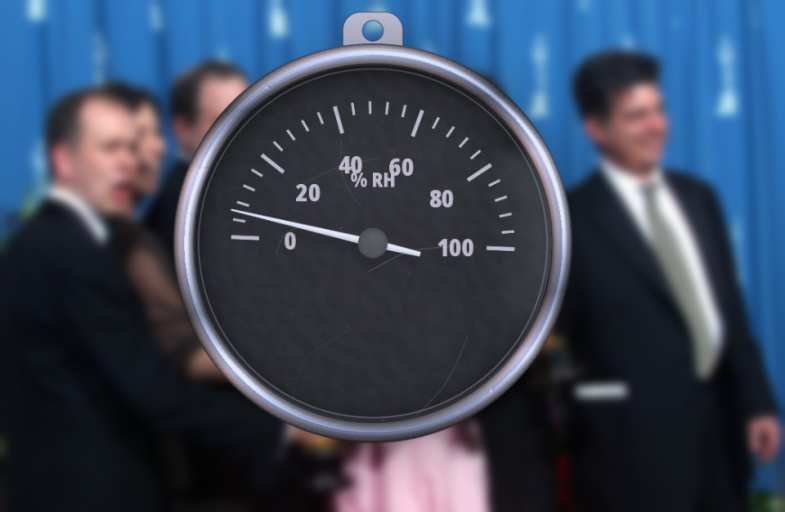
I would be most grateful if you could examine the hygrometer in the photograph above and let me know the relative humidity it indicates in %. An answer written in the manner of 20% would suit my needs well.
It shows 6%
